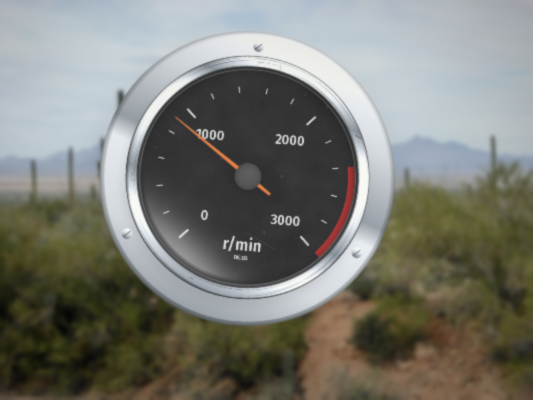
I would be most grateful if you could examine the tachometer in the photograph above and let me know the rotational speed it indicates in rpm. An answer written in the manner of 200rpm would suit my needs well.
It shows 900rpm
